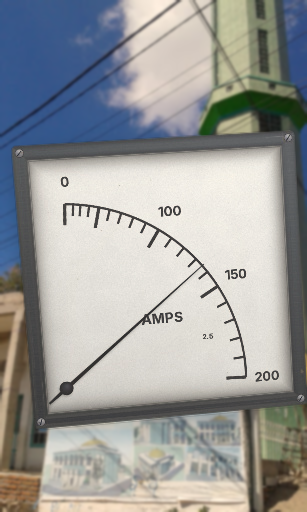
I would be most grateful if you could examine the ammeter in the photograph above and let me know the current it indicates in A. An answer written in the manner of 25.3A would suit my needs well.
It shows 135A
